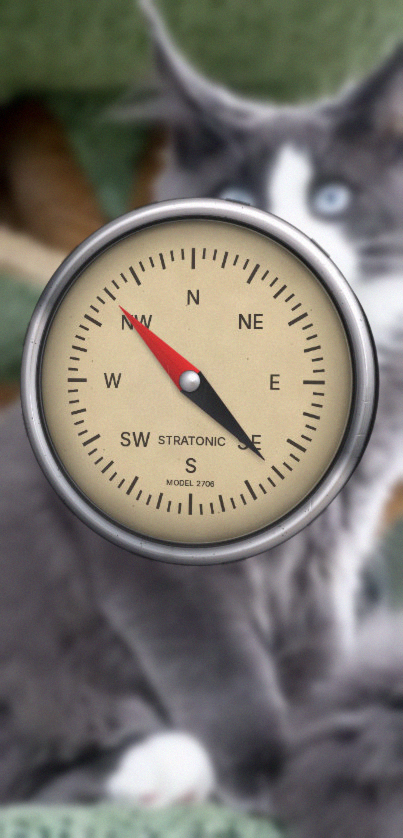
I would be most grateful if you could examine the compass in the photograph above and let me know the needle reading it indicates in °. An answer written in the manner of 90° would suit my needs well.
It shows 315°
